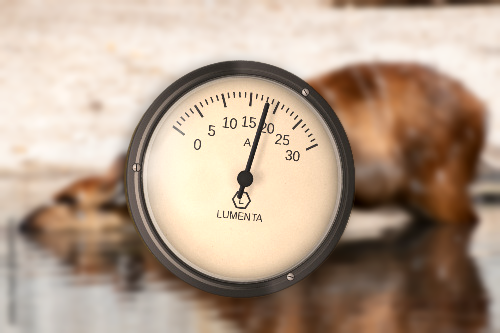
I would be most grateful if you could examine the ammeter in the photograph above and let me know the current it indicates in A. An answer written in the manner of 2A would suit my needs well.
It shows 18A
